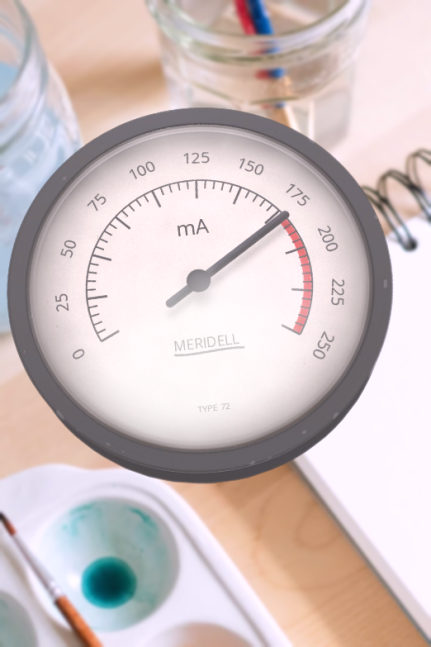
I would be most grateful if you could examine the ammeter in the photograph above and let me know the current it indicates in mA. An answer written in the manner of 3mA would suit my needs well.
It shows 180mA
